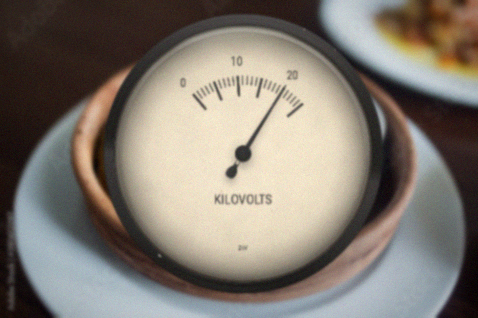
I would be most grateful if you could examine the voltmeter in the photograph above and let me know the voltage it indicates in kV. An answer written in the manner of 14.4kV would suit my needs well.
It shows 20kV
